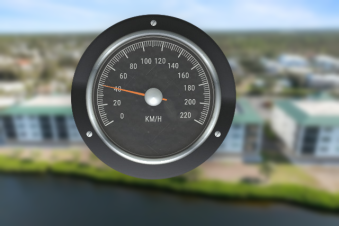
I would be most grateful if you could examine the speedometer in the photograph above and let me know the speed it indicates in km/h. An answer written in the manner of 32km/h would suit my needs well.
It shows 40km/h
